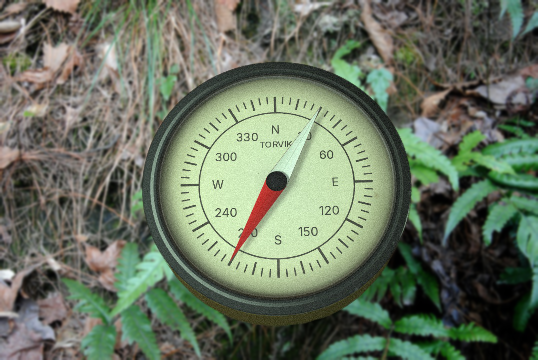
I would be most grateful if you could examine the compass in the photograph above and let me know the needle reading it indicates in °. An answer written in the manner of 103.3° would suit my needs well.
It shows 210°
